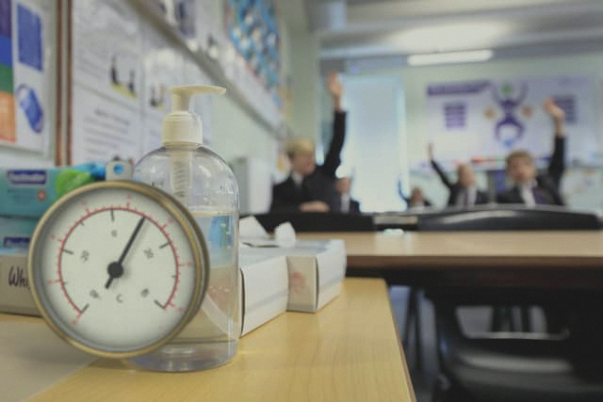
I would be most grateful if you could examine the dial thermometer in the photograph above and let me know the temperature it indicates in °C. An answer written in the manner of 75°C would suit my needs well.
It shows 10°C
